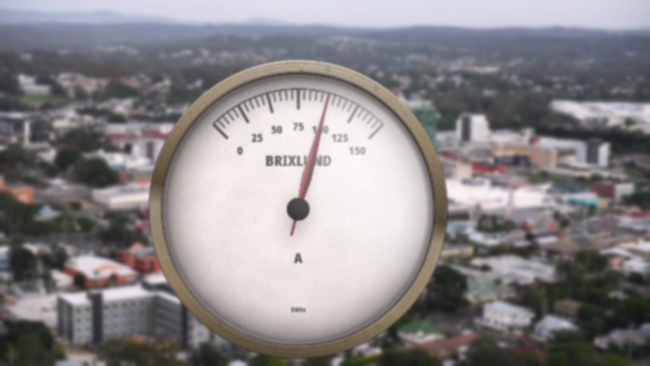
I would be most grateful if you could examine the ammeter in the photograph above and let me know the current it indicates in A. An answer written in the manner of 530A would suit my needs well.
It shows 100A
